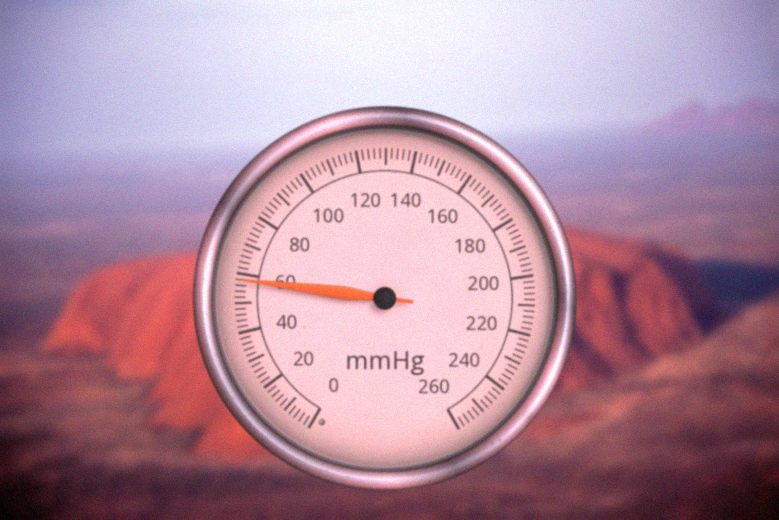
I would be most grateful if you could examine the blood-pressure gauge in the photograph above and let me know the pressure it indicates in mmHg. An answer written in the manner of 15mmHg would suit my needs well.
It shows 58mmHg
